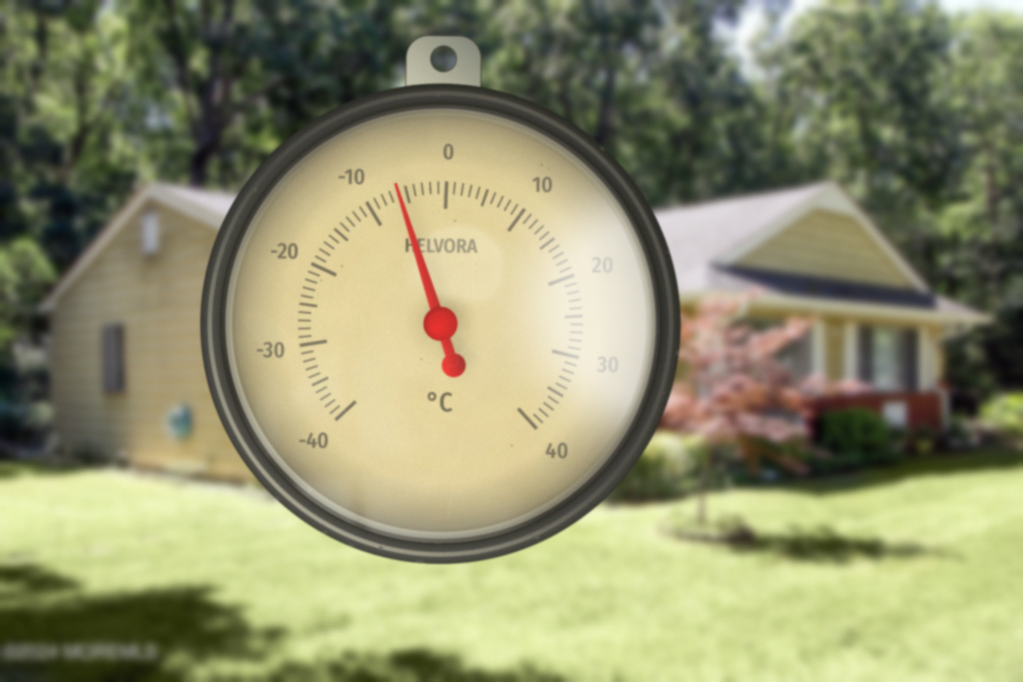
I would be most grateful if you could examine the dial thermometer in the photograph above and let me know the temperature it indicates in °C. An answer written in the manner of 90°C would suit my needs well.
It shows -6°C
